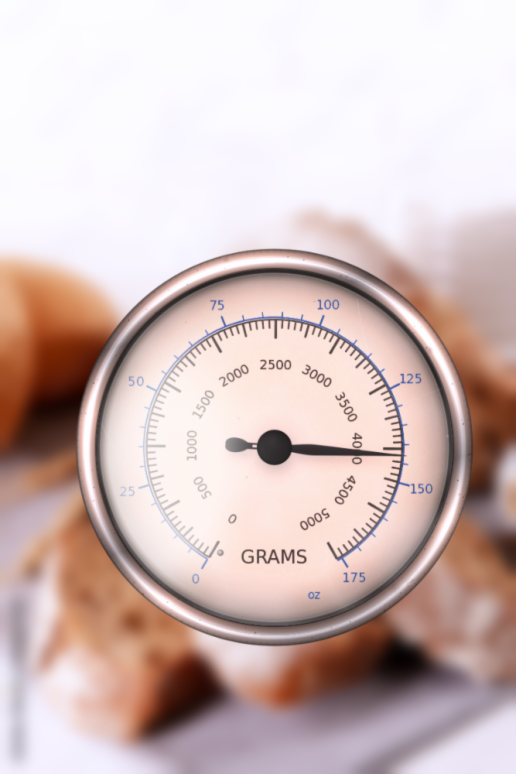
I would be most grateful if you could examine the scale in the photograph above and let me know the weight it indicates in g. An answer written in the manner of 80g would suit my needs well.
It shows 4050g
